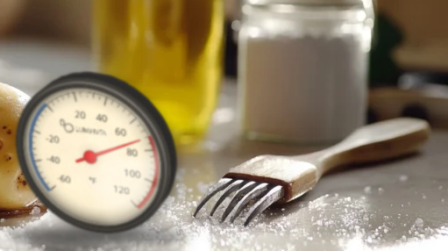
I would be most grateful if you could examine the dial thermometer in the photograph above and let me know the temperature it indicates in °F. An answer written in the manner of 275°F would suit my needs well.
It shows 72°F
